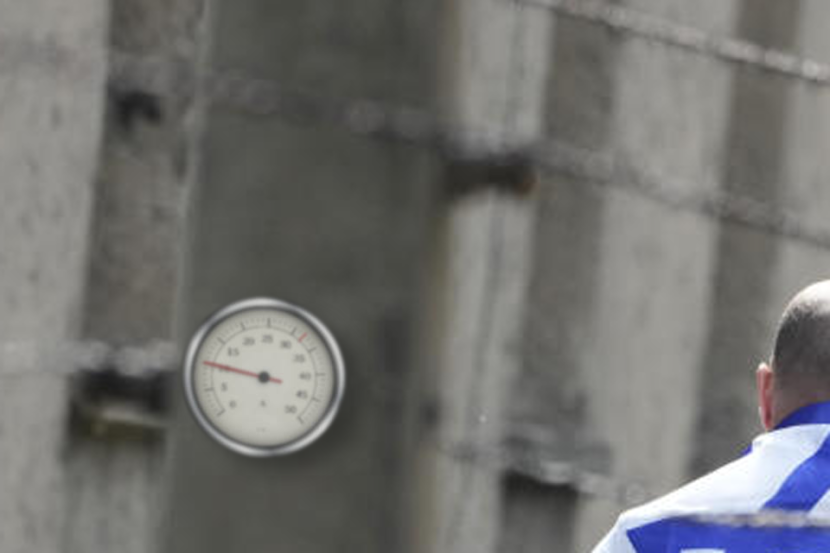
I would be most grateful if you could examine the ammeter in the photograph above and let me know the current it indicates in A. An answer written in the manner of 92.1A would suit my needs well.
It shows 10A
